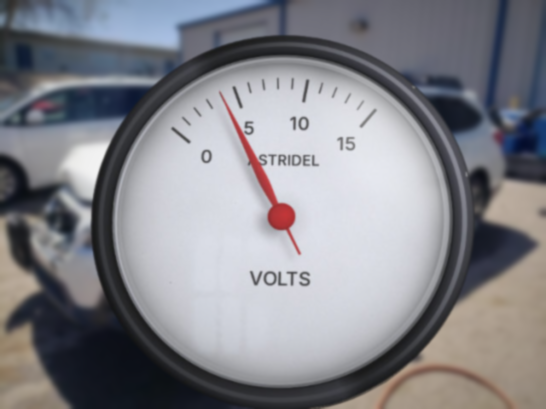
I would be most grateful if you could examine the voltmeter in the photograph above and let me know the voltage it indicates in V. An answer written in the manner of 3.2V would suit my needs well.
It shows 4V
